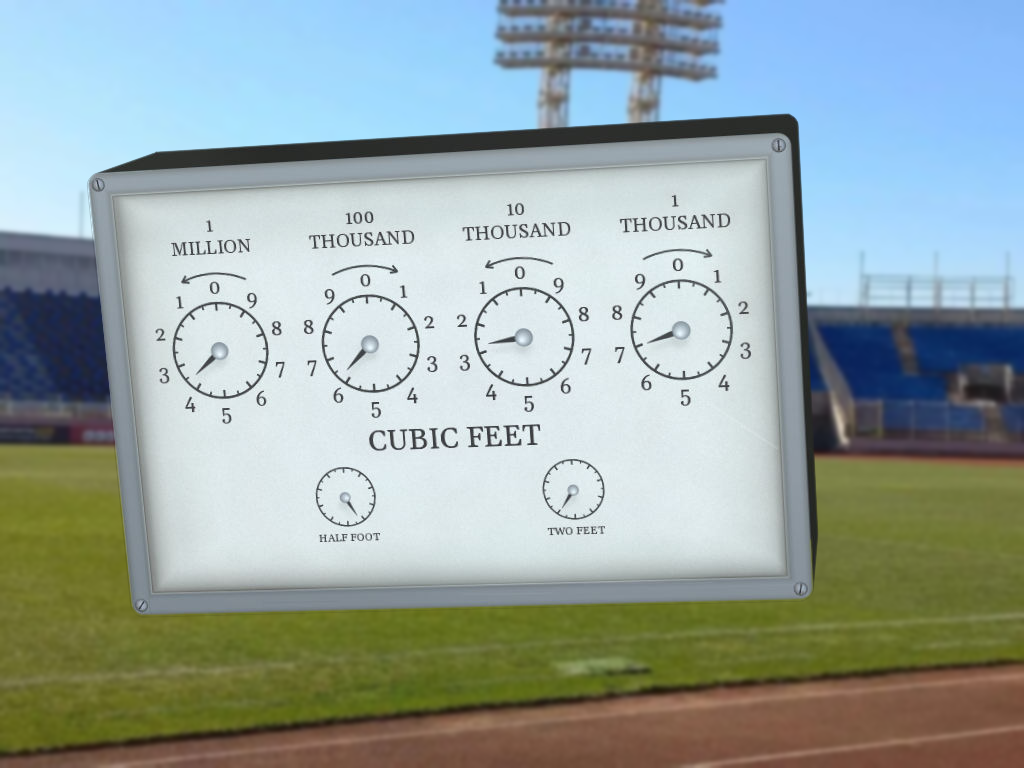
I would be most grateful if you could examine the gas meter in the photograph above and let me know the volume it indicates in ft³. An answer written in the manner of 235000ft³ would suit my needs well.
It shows 362700ft³
